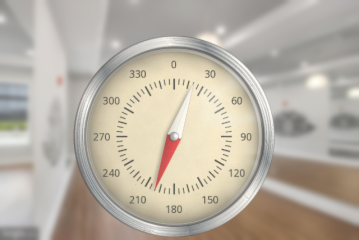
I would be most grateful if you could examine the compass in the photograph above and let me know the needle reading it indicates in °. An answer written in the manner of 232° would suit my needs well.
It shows 200°
